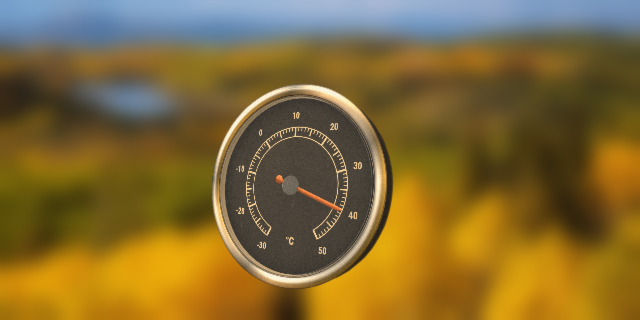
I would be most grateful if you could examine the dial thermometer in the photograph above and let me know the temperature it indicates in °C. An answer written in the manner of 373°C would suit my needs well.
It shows 40°C
